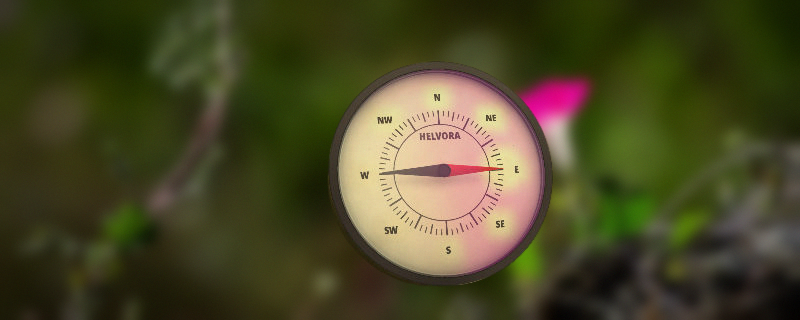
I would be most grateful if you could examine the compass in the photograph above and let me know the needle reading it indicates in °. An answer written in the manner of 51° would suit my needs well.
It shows 90°
